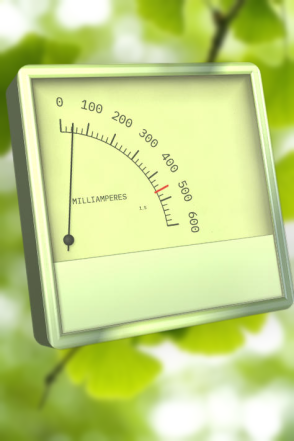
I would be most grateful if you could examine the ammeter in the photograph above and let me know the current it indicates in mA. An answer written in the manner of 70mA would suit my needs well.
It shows 40mA
